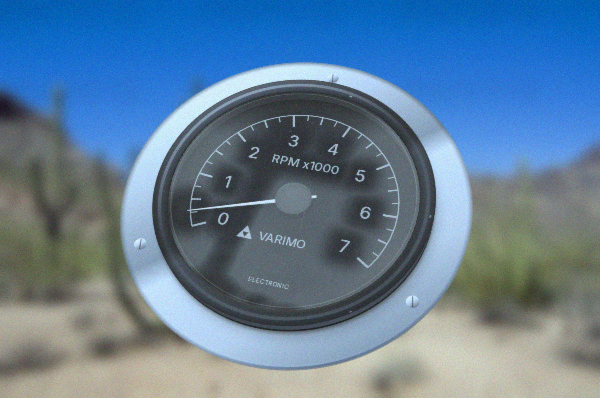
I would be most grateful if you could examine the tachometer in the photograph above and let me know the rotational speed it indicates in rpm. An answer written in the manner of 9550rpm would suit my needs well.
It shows 250rpm
